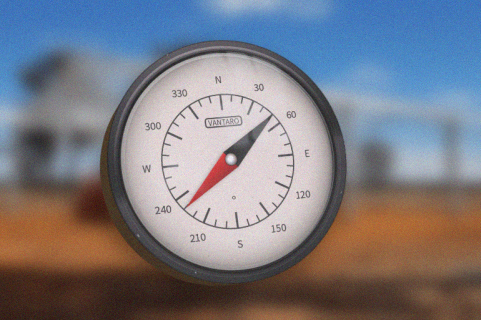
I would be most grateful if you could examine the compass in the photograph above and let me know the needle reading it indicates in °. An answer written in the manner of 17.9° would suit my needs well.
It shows 230°
